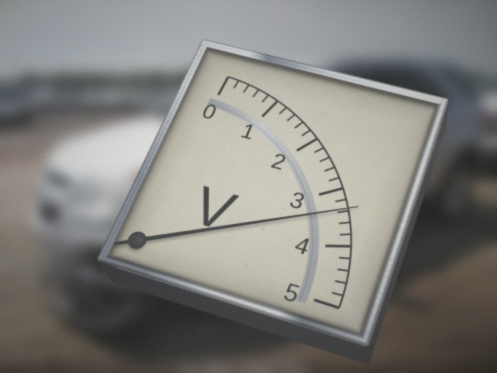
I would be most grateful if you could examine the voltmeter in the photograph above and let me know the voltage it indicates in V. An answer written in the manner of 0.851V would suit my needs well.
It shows 3.4V
